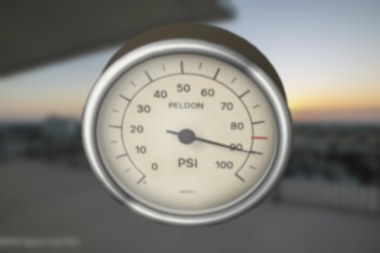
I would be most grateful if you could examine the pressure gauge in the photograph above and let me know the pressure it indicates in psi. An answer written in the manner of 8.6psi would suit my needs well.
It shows 90psi
